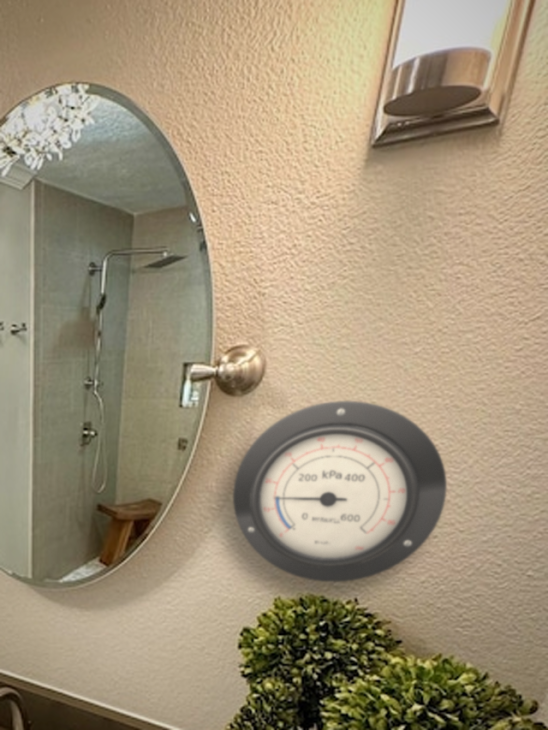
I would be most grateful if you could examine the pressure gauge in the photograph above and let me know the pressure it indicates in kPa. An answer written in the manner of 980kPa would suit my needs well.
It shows 100kPa
